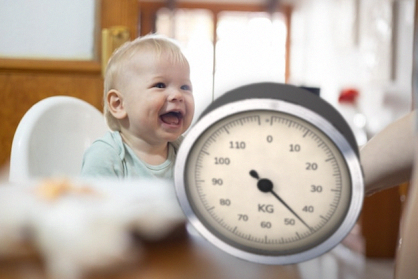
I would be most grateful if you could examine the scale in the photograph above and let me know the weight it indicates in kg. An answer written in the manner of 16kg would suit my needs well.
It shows 45kg
